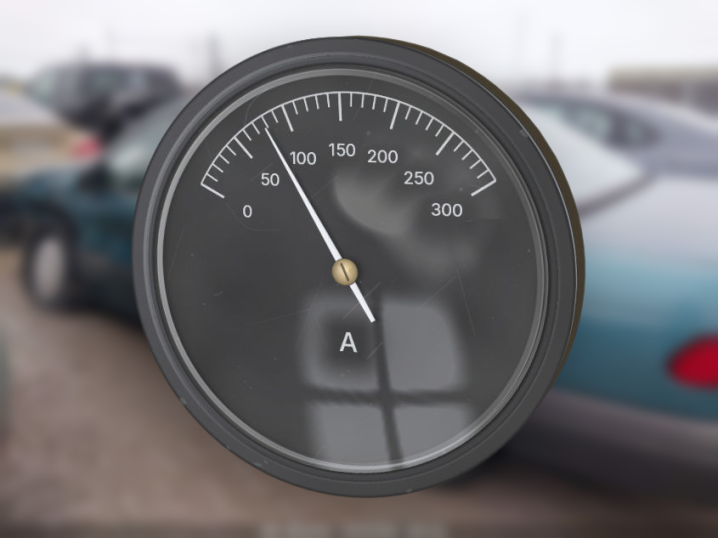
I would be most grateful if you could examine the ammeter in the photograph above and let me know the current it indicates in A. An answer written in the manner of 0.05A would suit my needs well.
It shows 80A
